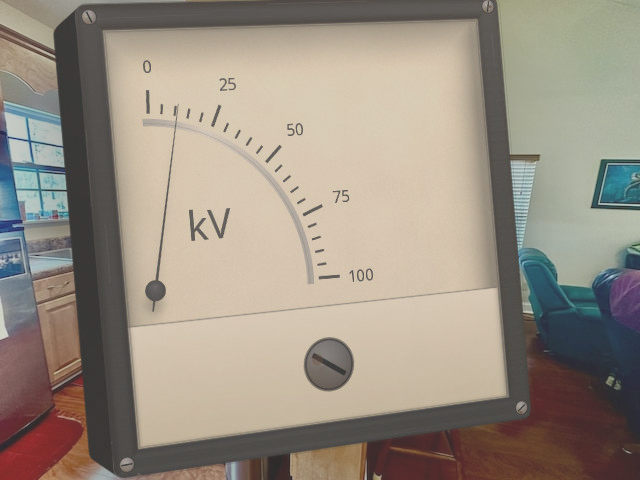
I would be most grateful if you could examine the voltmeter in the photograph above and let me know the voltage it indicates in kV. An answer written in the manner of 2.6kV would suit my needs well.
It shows 10kV
